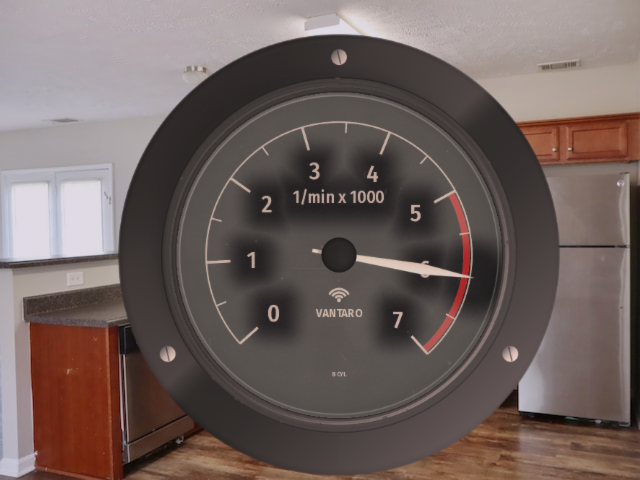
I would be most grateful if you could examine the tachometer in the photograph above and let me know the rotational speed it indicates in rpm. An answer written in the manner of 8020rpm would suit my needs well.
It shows 6000rpm
